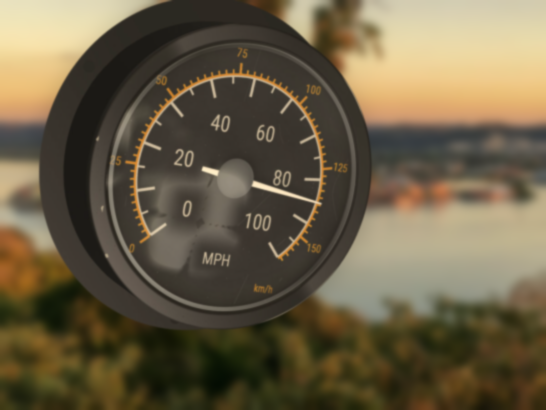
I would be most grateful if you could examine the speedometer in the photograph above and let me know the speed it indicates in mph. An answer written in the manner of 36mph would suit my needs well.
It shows 85mph
